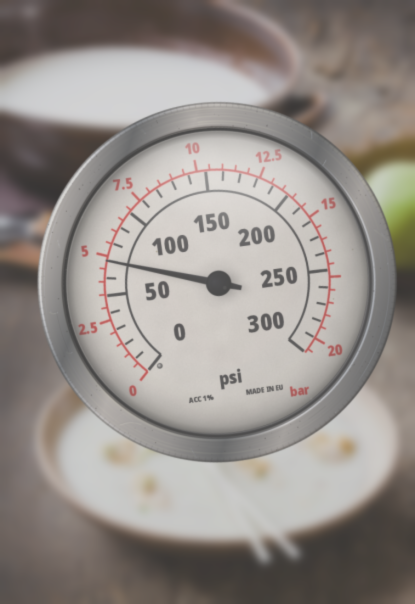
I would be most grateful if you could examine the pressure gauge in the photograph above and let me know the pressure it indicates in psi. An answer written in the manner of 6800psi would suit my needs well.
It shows 70psi
